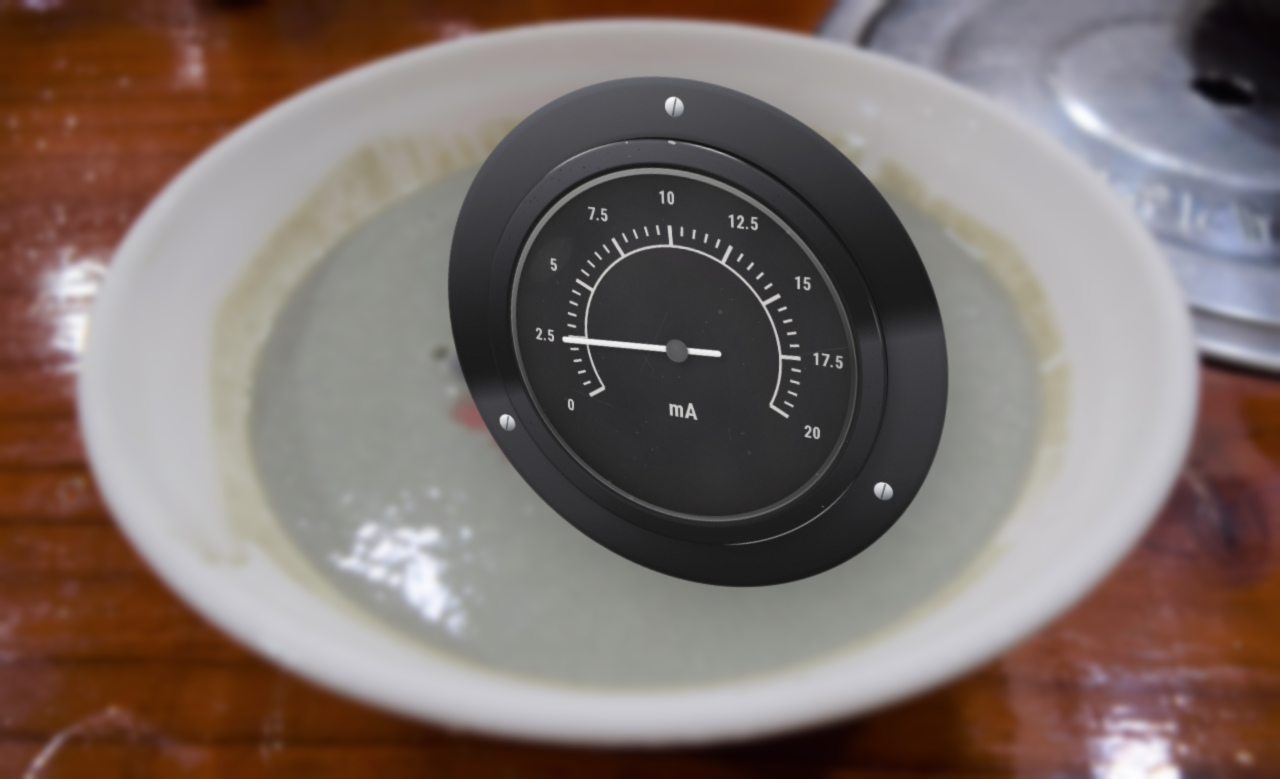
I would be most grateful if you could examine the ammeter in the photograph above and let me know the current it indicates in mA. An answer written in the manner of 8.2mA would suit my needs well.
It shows 2.5mA
